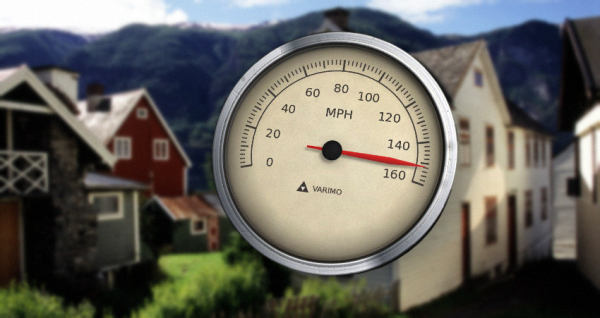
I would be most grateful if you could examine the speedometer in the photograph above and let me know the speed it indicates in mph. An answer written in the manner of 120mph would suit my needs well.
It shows 152mph
